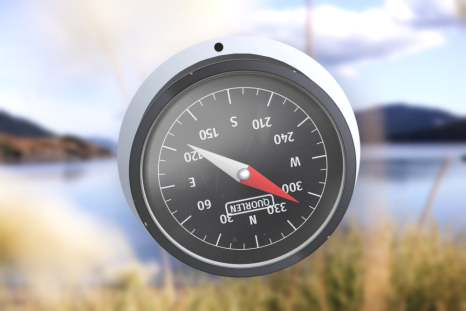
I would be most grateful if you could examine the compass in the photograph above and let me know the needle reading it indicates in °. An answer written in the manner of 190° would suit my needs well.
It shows 310°
